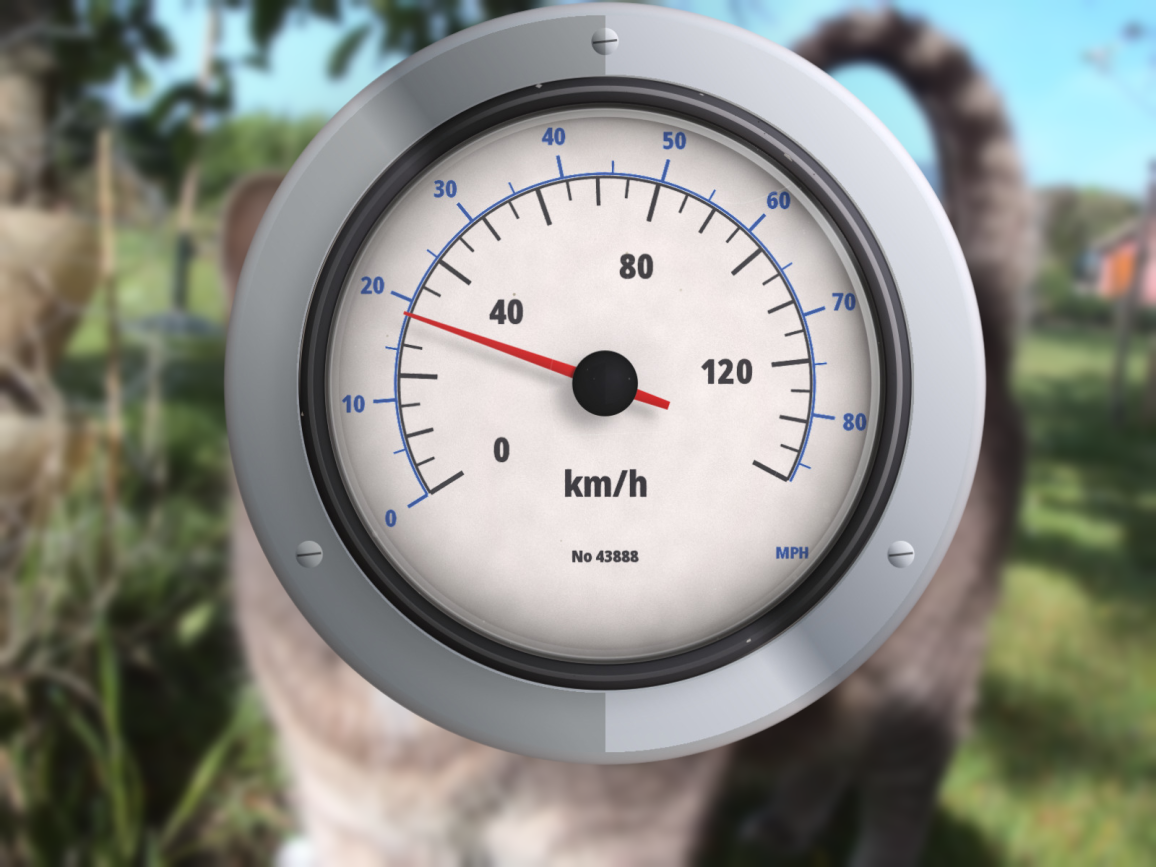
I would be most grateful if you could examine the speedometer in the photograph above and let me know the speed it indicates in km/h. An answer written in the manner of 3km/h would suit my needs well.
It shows 30km/h
